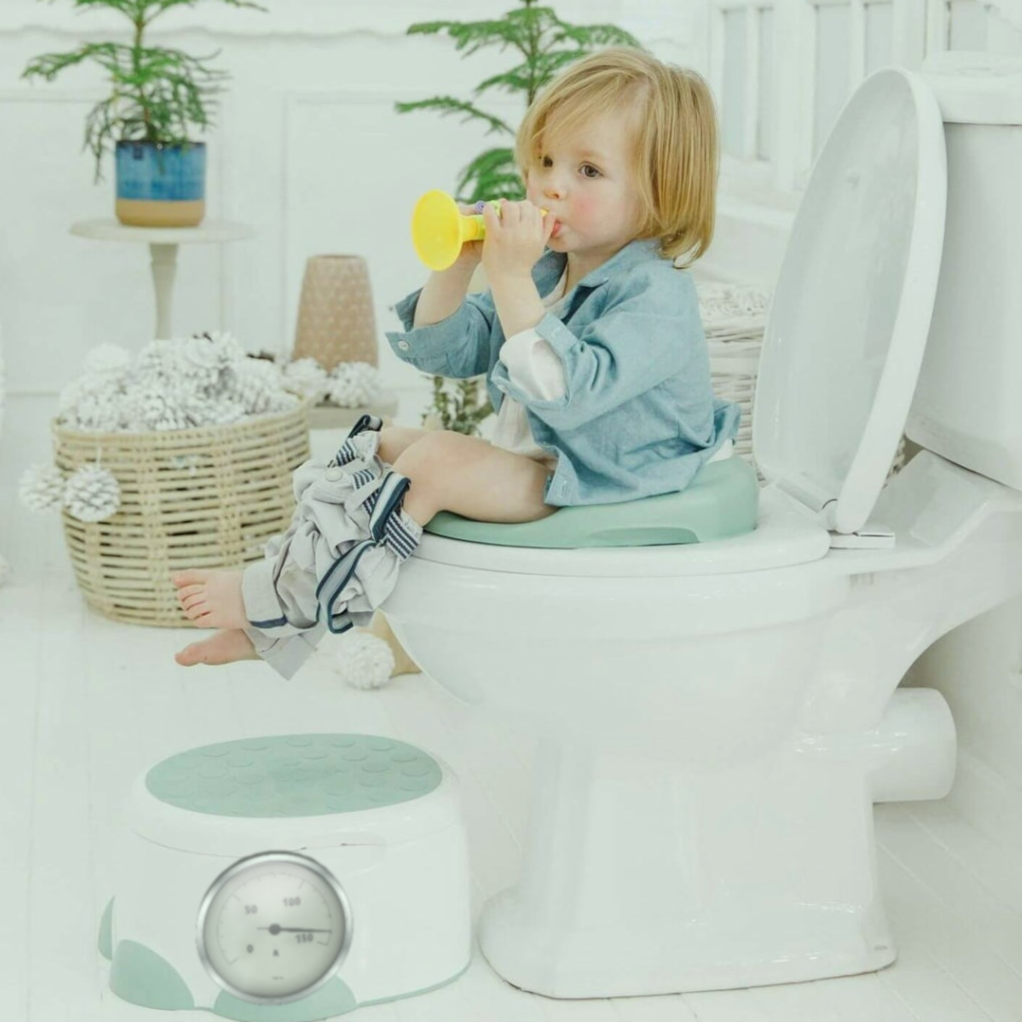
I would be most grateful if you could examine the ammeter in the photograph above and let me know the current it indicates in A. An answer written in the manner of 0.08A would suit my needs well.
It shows 140A
